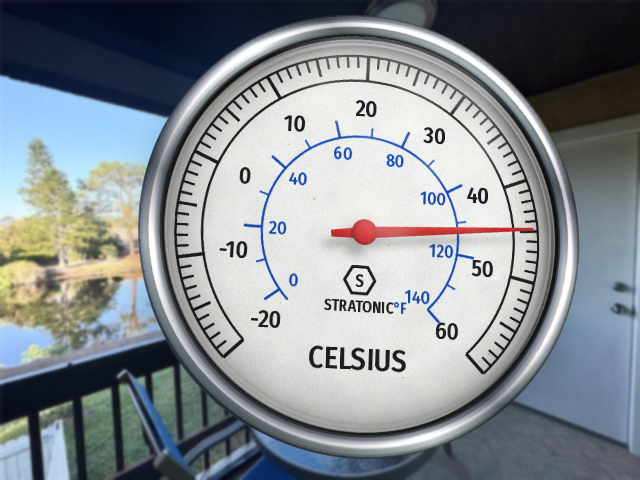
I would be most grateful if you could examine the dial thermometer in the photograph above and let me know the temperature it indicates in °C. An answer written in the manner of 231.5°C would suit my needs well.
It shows 45°C
